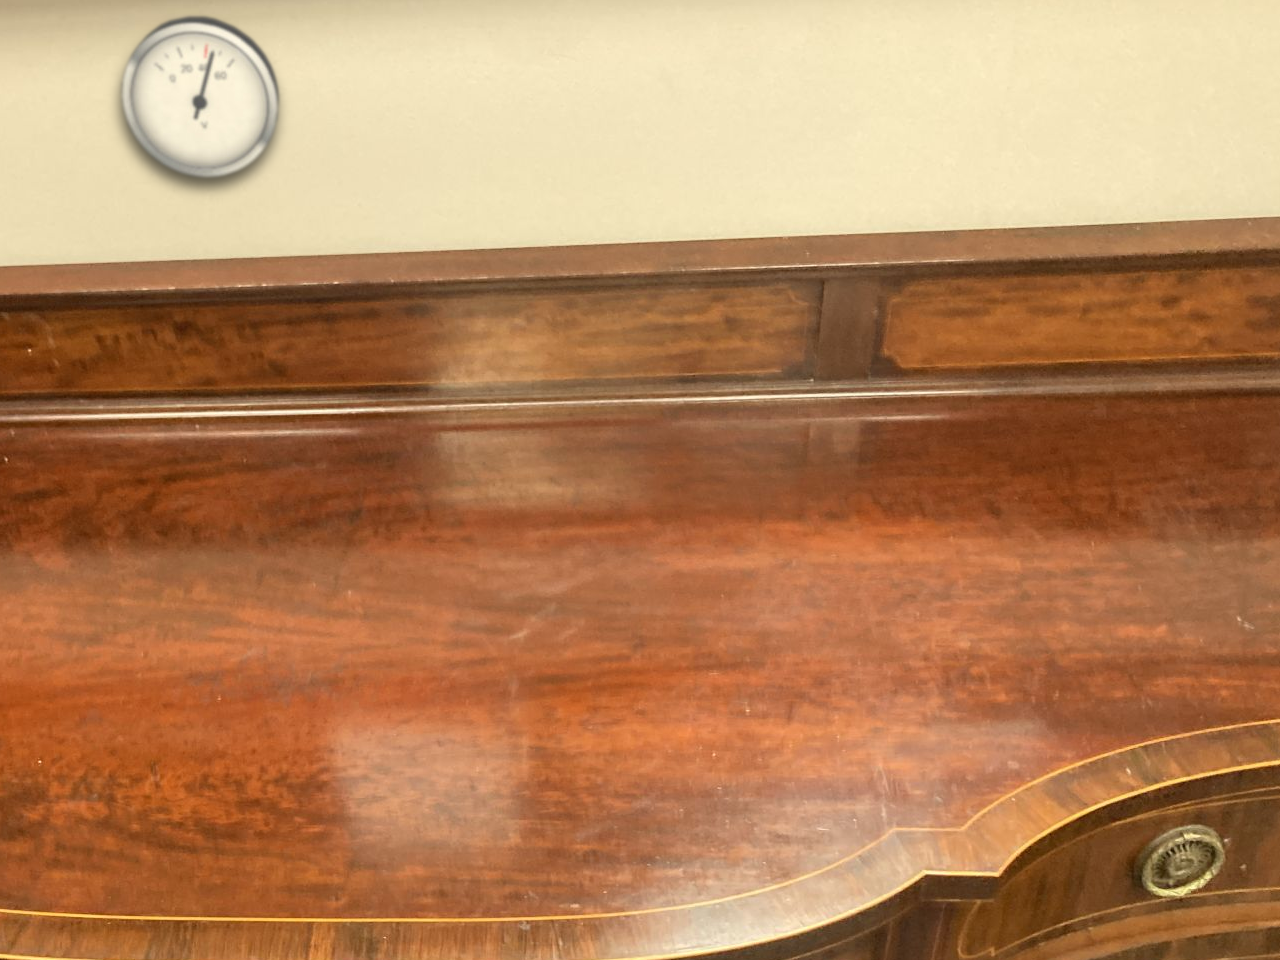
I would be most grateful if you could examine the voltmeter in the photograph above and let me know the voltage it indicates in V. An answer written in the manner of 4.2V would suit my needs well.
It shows 45V
